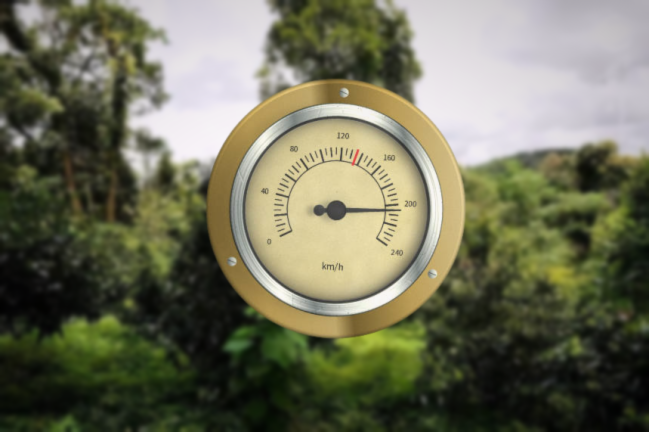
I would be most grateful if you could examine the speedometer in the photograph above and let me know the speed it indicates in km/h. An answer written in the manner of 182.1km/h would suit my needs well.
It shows 205km/h
